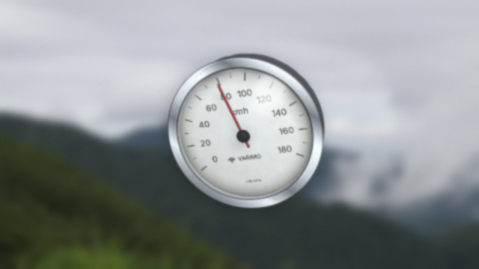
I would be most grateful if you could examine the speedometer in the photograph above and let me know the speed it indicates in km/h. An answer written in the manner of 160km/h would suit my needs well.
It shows 80km/h
